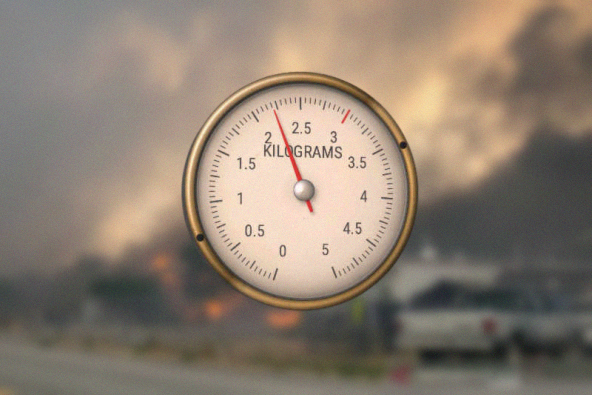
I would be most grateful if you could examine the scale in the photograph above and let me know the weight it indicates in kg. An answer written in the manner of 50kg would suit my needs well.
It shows 2.2kg
